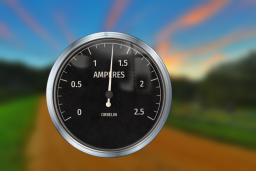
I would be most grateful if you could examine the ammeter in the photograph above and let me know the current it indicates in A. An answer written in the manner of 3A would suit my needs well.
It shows 1.3A
